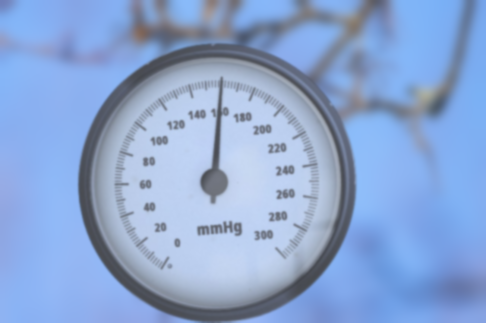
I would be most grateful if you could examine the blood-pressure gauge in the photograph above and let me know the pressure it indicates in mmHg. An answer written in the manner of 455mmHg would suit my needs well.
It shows 160mmHg
